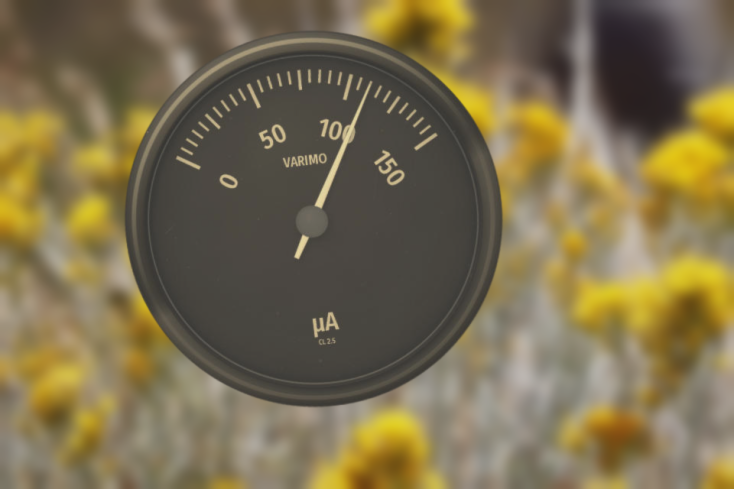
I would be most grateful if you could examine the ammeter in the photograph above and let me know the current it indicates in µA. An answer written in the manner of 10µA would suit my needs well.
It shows 110µA
